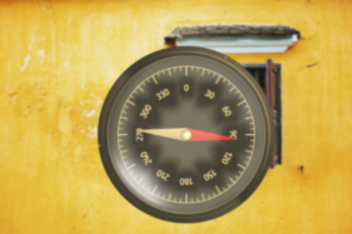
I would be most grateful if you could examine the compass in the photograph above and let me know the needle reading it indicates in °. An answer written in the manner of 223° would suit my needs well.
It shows 95°
